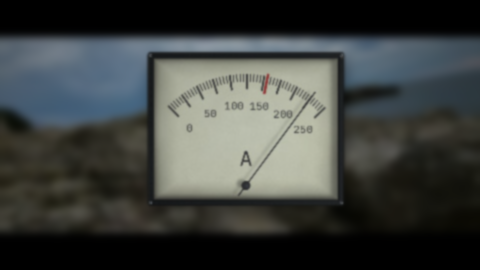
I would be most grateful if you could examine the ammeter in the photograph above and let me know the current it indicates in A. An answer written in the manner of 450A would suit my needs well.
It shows 225A
